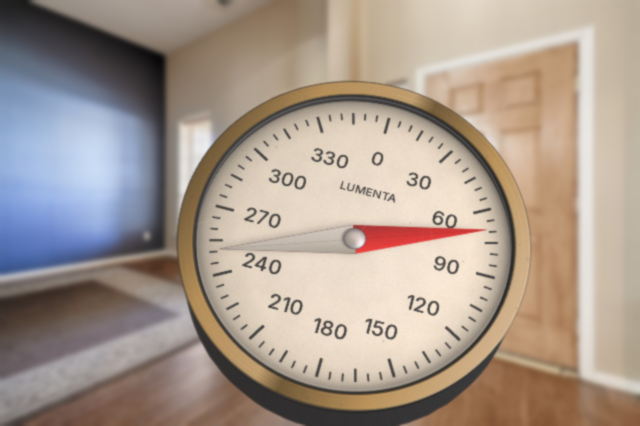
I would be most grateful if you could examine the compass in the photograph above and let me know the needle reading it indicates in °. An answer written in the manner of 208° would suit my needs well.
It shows 70°
